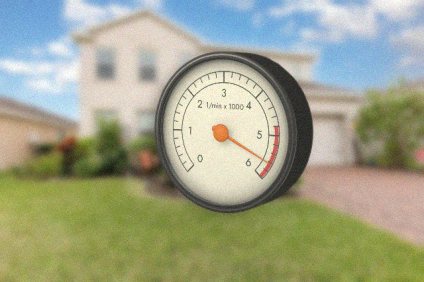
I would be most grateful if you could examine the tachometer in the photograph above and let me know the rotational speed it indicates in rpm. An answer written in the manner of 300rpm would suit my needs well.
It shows 5600rpm
